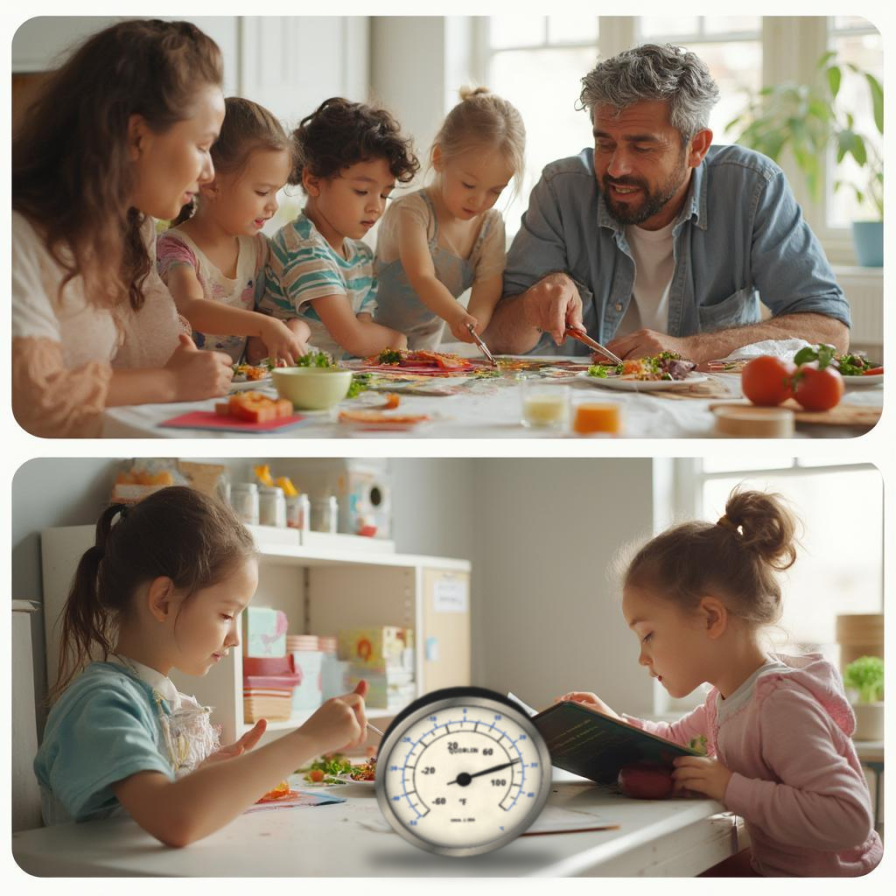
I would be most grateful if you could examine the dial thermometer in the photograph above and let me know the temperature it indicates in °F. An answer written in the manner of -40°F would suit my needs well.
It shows 80°F
